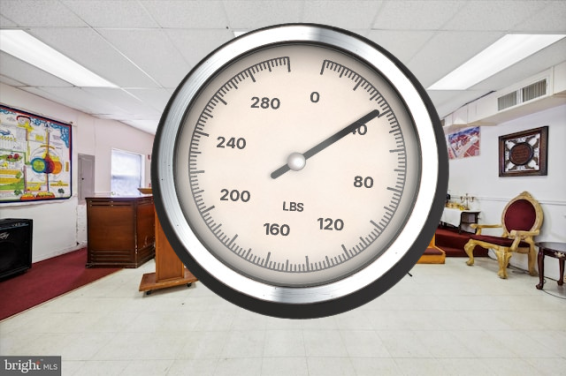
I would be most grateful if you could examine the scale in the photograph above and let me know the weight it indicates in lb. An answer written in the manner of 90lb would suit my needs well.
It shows 38lb
